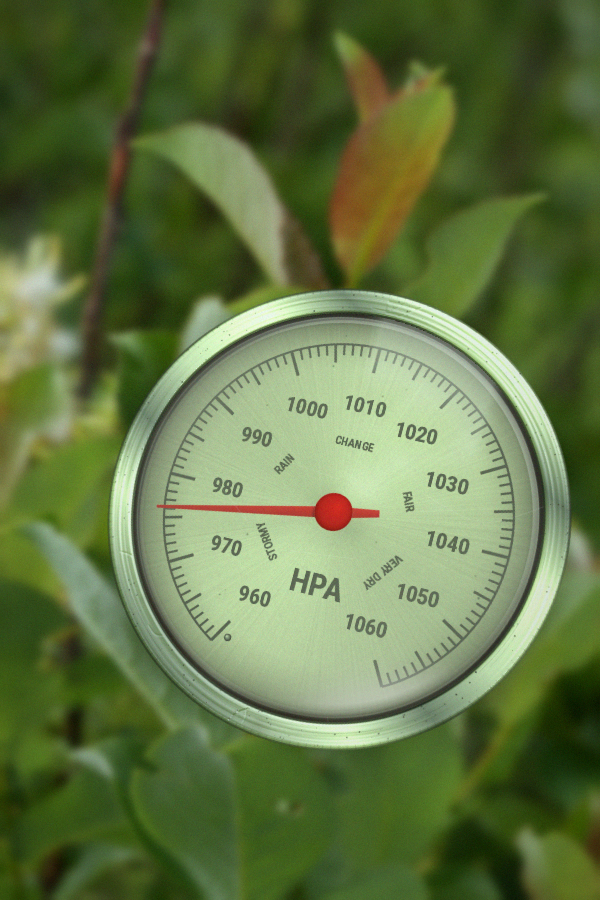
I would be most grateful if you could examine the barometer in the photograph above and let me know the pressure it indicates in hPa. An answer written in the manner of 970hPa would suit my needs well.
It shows 976hPa
